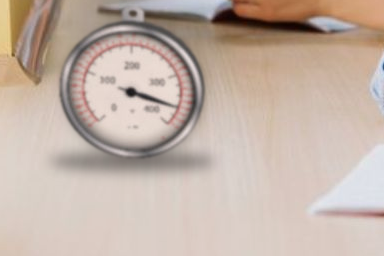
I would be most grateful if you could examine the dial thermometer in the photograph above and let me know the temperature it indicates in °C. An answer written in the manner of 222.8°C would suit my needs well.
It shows 360°C
